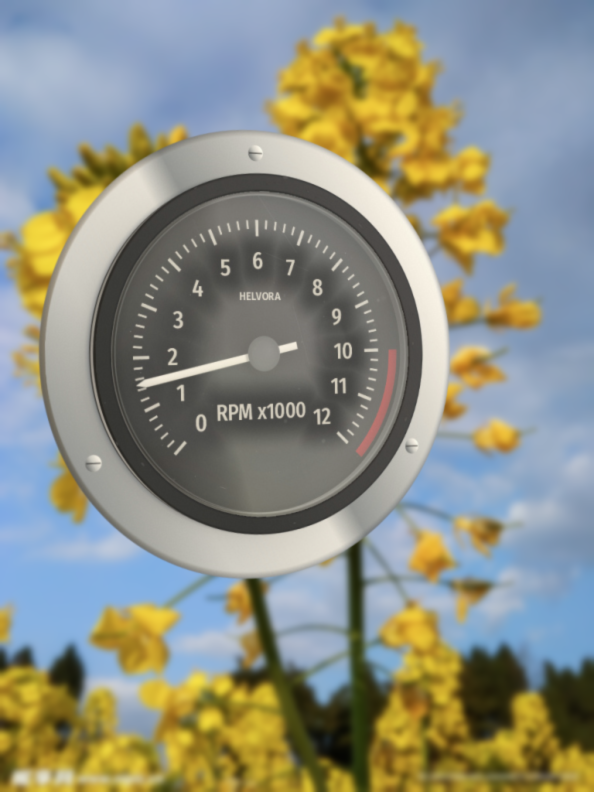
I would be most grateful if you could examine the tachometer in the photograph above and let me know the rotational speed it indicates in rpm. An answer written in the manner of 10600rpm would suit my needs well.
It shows 1500rpm
